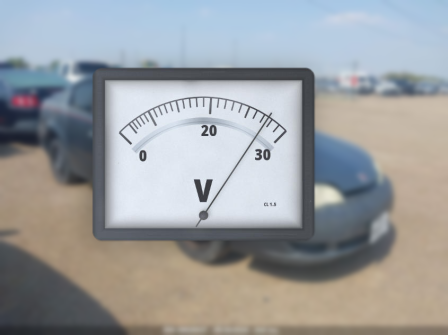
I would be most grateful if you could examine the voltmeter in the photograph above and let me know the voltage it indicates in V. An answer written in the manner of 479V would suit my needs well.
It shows 27.5V
